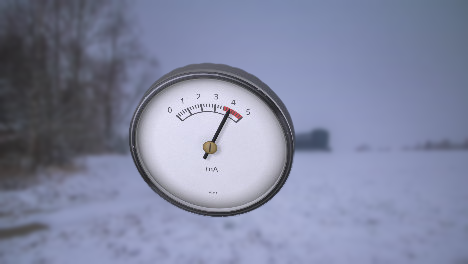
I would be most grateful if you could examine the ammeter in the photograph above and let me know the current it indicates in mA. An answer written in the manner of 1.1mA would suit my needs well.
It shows 4mA
